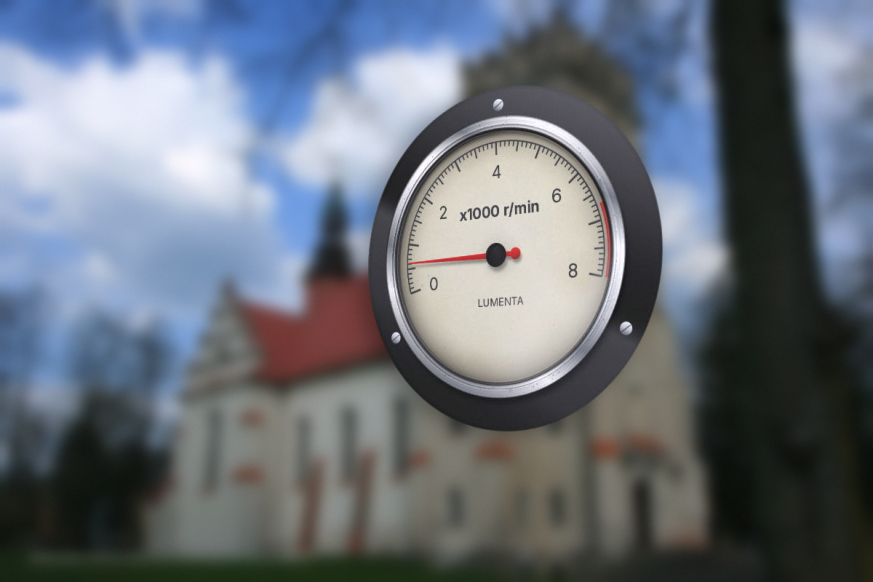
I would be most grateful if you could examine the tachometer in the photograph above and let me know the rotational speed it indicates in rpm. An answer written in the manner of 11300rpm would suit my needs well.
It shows 600rpm
